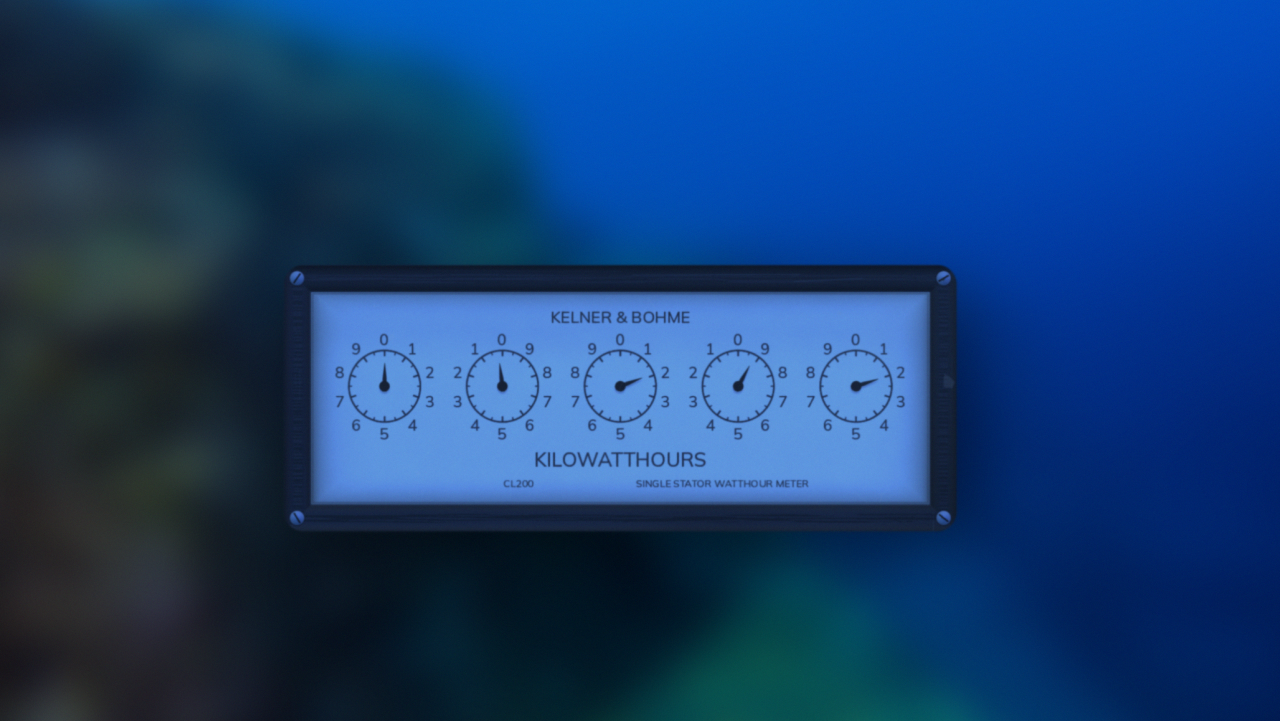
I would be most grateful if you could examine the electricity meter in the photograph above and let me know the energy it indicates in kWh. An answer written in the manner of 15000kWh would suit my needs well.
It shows 192kWh
